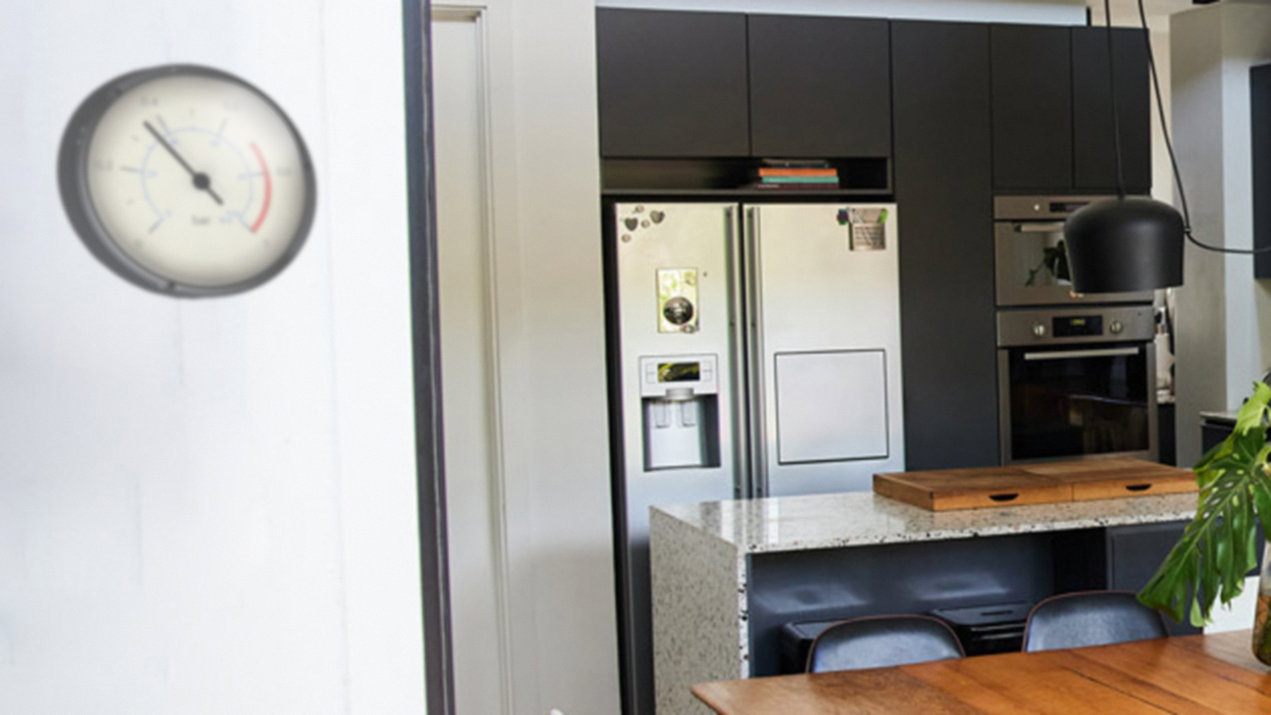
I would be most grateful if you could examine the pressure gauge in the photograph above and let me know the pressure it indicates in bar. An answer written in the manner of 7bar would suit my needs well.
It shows 0.35bar
